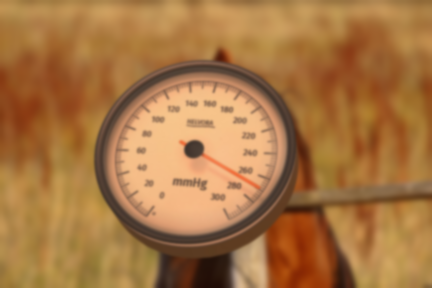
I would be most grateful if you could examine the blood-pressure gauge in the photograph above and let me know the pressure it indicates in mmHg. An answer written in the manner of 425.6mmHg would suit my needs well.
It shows 270mmHg
